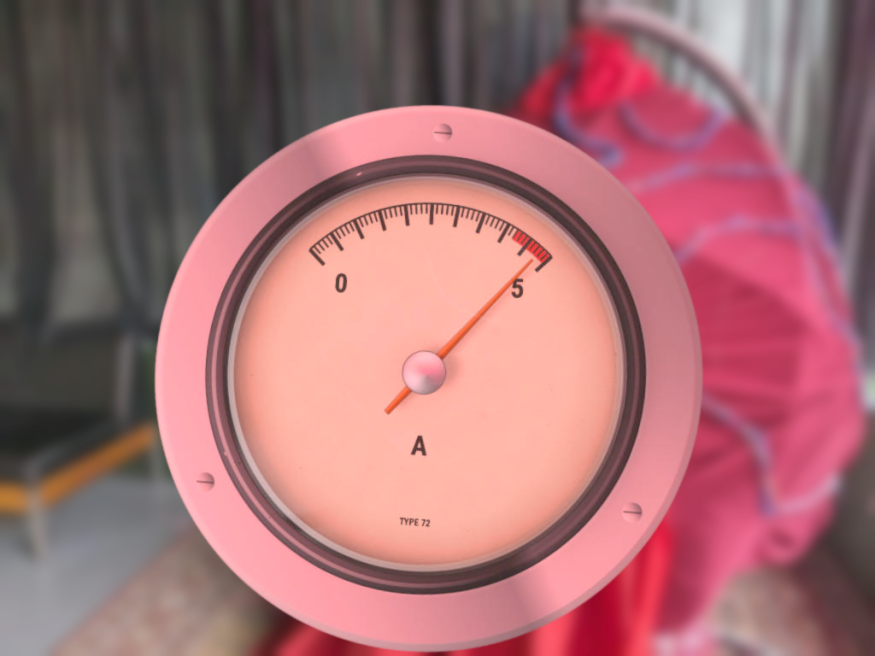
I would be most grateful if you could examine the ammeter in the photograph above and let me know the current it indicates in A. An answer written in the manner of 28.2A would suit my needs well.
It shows 4.8A
